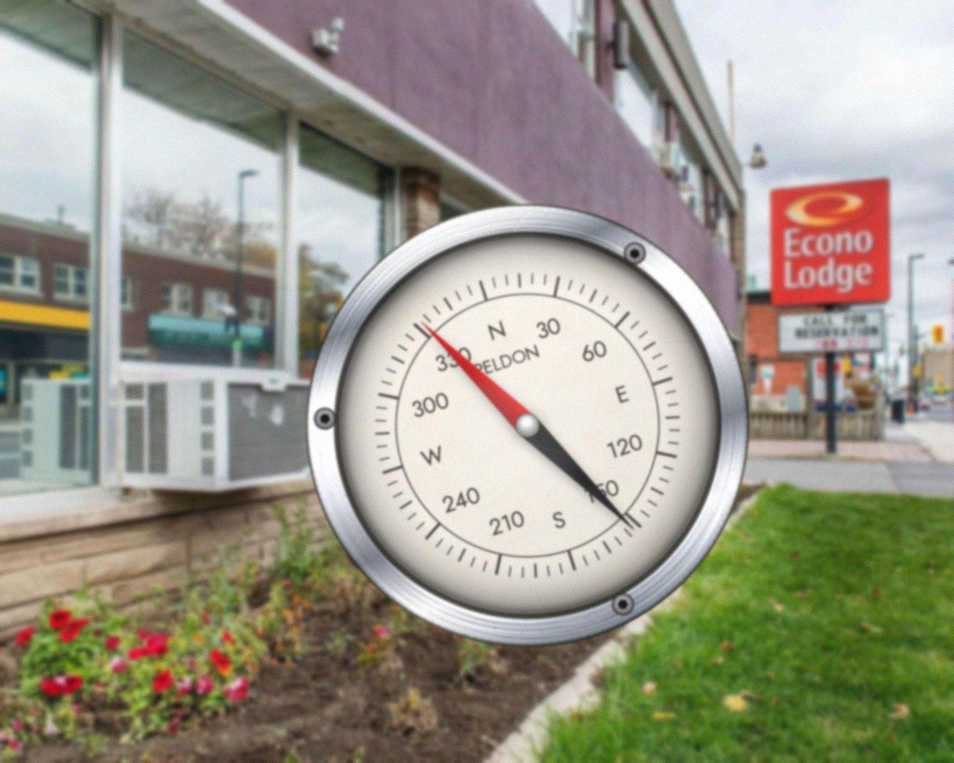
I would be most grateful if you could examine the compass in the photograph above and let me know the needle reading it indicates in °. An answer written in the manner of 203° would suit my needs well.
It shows 332.5°
